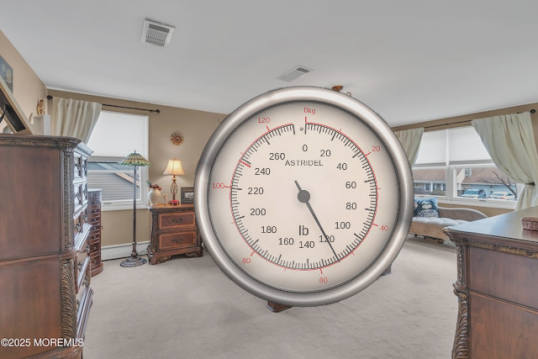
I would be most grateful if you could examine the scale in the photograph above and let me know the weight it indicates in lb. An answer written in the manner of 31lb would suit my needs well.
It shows 120lb
